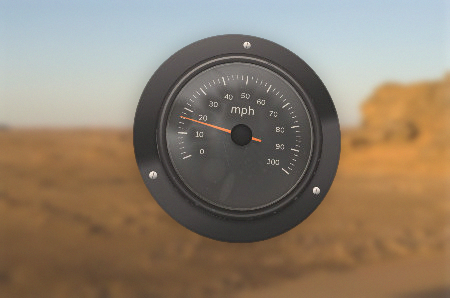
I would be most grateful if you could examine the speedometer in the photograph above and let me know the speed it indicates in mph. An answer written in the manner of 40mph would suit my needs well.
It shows 16mph
